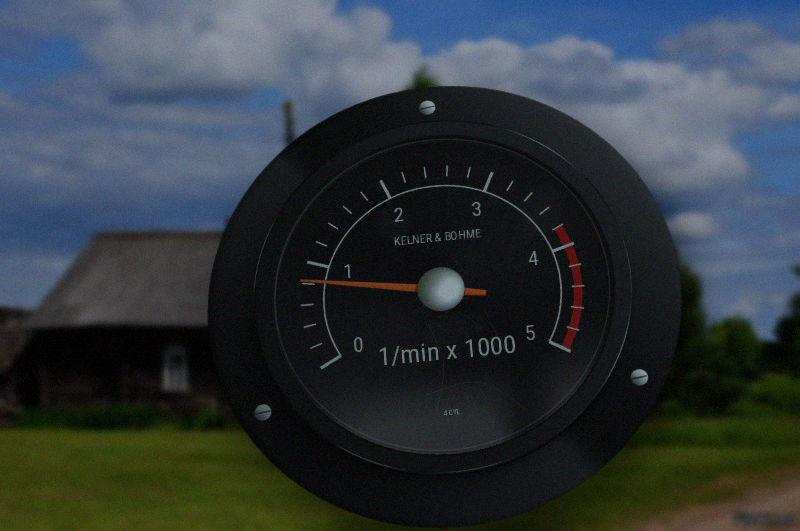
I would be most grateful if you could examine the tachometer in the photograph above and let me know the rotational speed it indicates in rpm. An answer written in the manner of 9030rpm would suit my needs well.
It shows 800rpm
